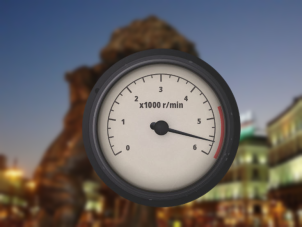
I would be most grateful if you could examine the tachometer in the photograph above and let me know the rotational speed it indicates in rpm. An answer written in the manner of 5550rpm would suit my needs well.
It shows 5625rpm
